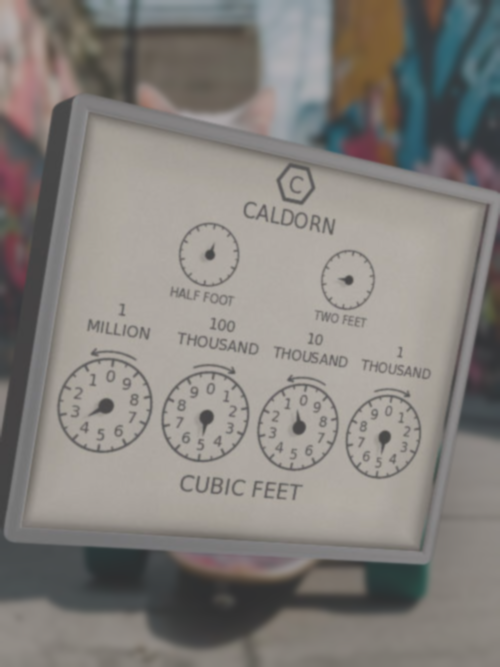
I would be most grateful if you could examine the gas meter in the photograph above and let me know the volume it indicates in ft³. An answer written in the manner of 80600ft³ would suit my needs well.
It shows 350500ft³
